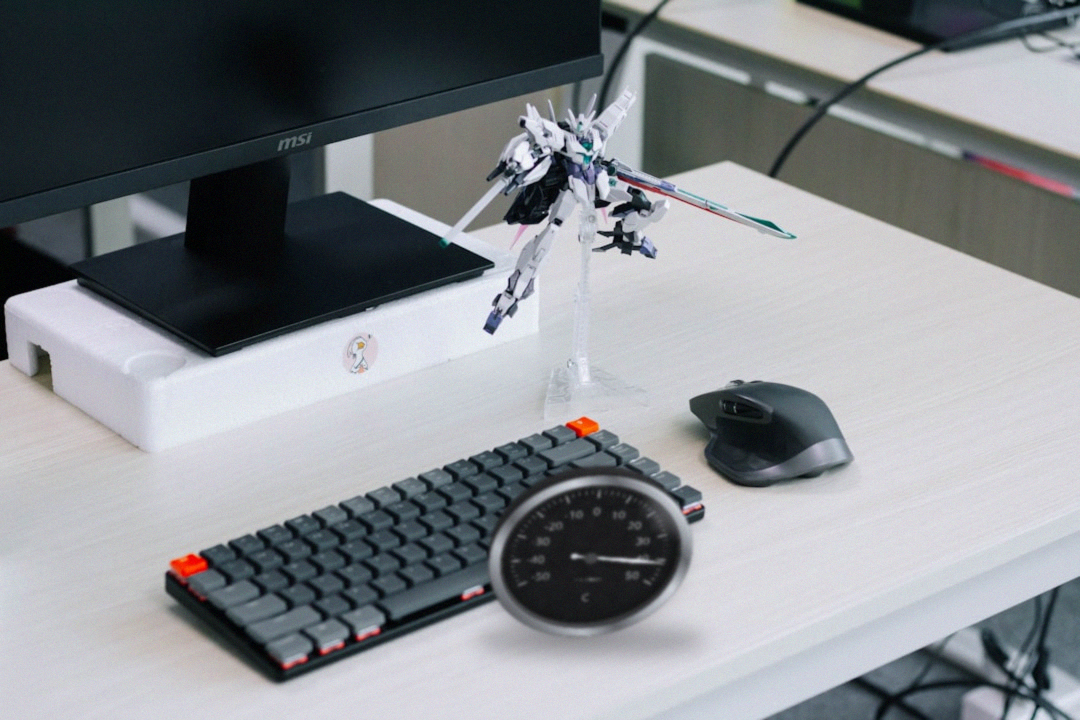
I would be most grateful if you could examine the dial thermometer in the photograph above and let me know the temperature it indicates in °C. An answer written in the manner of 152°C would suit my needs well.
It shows 40°C
